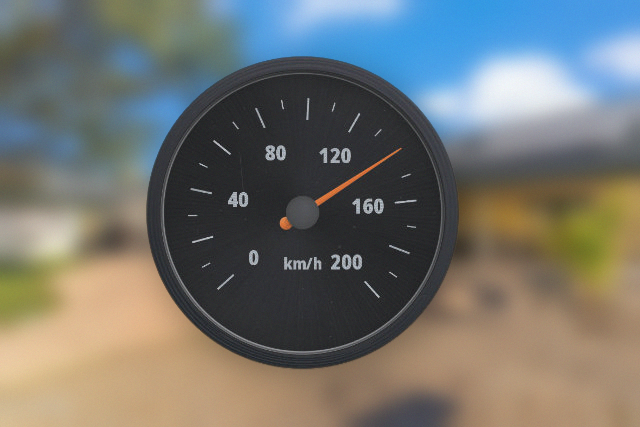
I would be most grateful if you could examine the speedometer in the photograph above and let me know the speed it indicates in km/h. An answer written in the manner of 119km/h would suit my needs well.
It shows 140km/h
